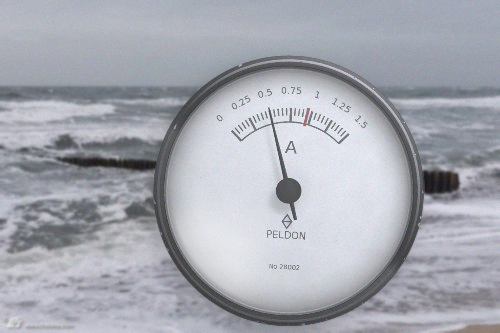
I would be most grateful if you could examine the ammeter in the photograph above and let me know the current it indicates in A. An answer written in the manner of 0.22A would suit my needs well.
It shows 0.5A
